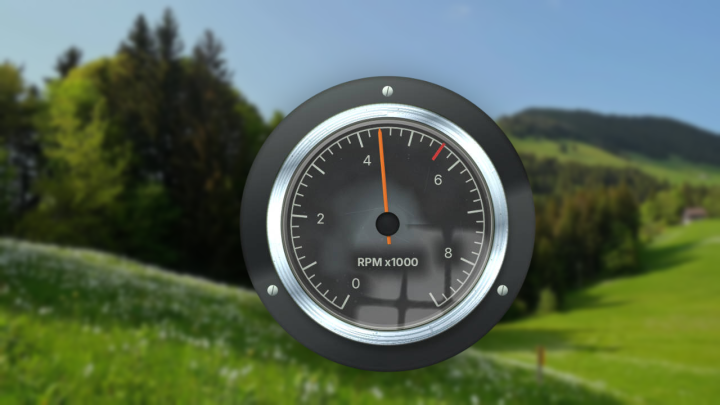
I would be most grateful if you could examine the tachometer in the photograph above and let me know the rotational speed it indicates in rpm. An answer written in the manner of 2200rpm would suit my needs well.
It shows 4400rpm
